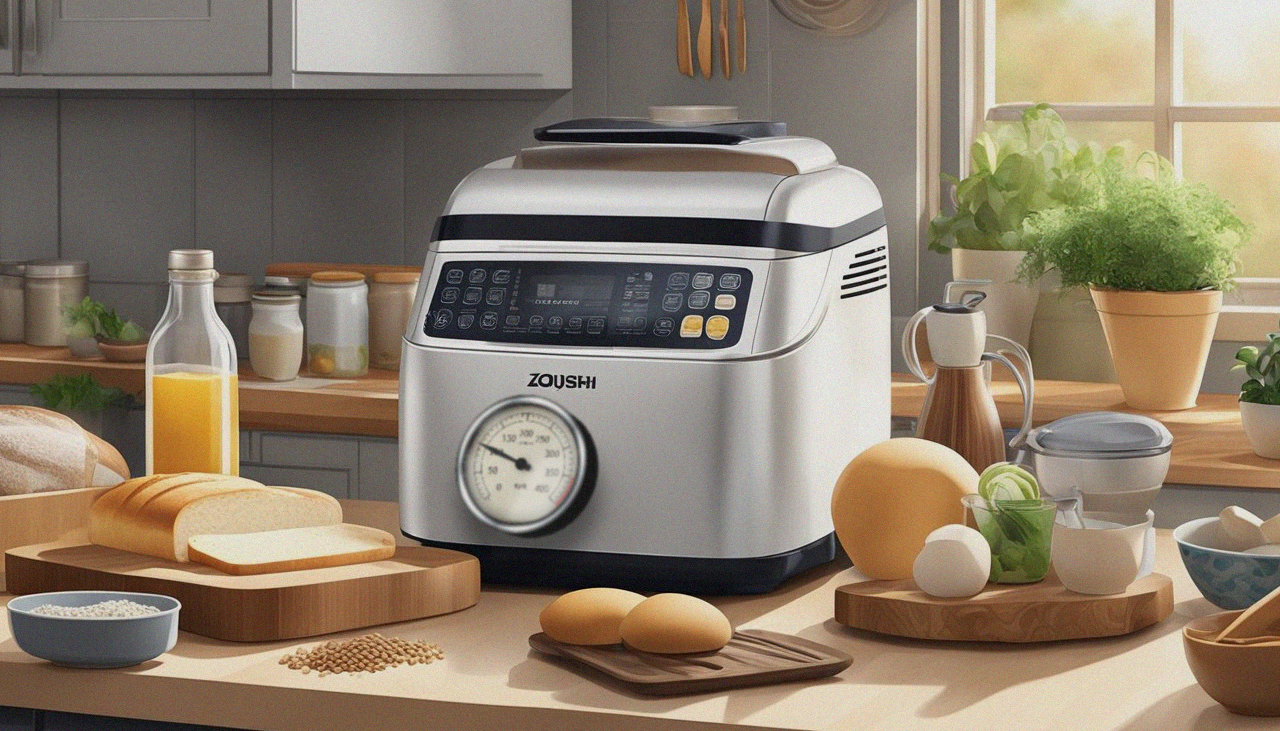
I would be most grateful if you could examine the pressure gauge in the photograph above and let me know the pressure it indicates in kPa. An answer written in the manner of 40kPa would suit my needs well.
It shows 100kPa
